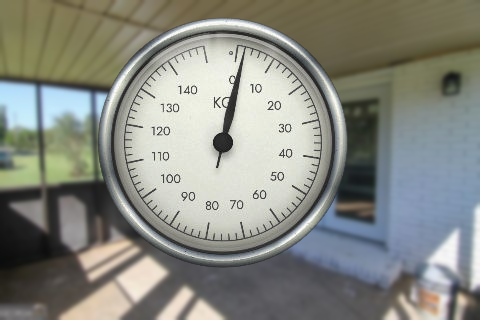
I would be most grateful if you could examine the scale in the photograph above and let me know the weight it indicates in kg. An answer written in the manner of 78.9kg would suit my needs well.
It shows 2kg
